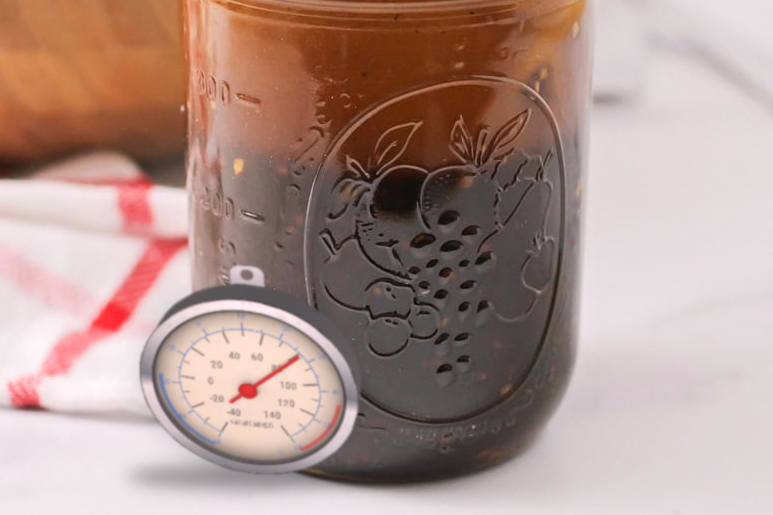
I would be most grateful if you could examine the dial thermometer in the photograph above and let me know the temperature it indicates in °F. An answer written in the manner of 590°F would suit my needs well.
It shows 80°F
